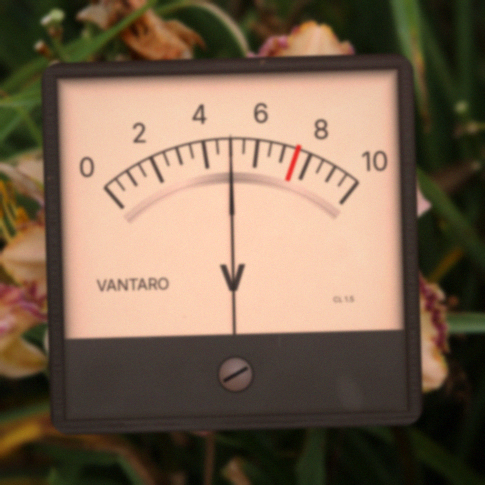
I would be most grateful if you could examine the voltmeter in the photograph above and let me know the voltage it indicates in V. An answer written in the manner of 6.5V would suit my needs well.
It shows 5V
